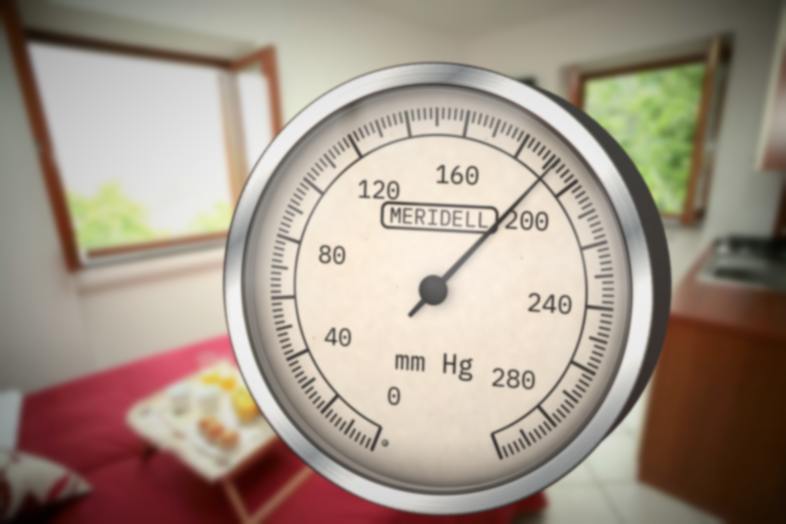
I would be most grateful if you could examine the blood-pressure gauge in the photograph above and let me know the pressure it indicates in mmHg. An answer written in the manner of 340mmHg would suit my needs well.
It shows 192mmHg
